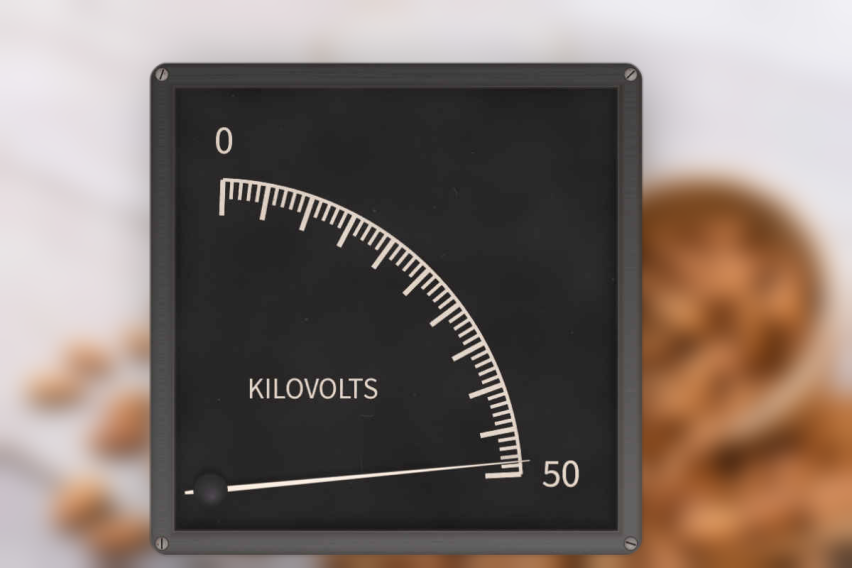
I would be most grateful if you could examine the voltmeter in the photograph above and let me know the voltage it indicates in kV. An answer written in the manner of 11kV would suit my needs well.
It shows 48.5kV
